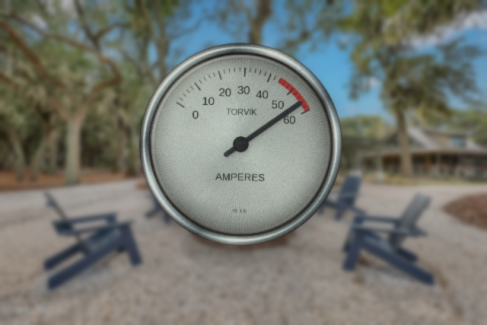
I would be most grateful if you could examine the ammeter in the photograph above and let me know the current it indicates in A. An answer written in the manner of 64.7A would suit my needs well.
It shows 56A
